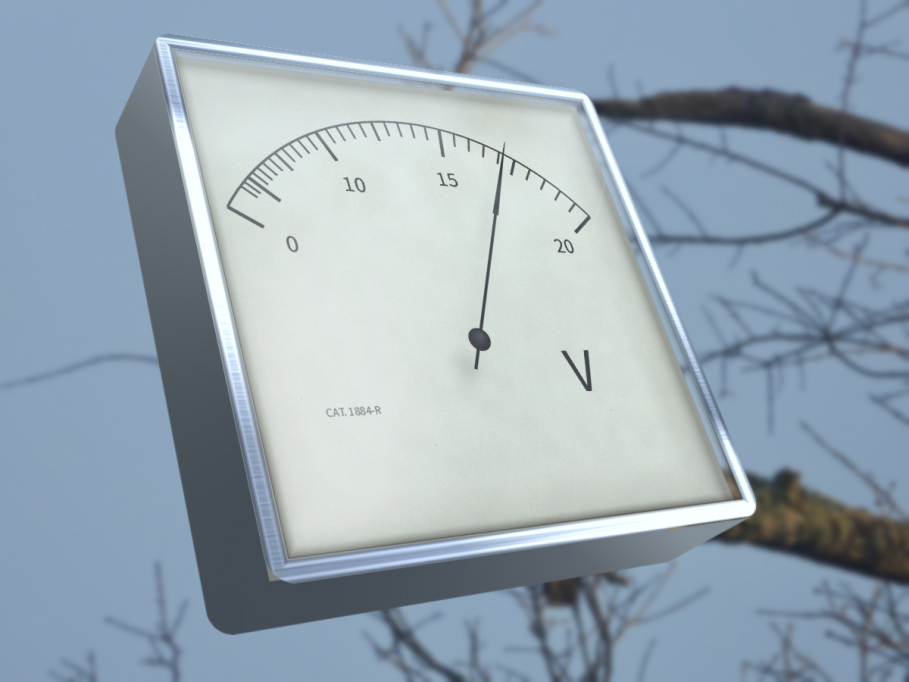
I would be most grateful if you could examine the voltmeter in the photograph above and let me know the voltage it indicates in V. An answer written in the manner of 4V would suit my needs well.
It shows 17V
